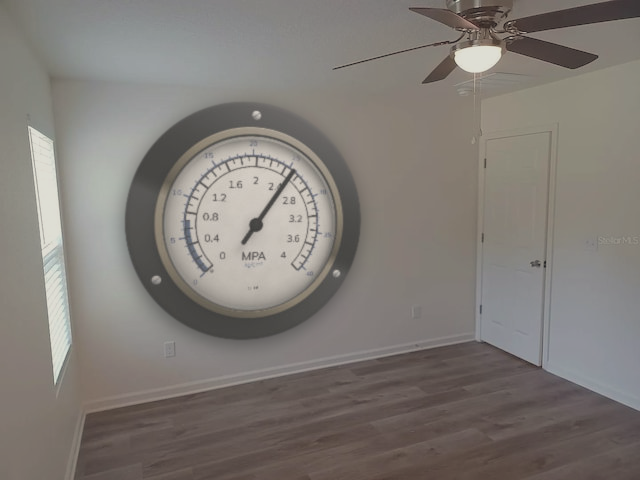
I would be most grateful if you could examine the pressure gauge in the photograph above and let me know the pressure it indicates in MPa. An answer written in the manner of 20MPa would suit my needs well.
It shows 2.5MPa
